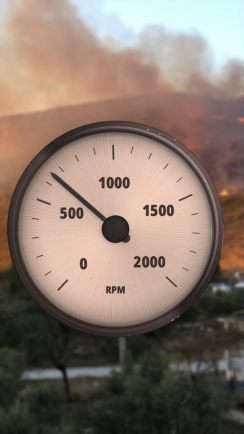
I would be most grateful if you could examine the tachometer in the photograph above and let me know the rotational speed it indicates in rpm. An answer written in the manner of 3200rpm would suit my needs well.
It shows 650rpm
